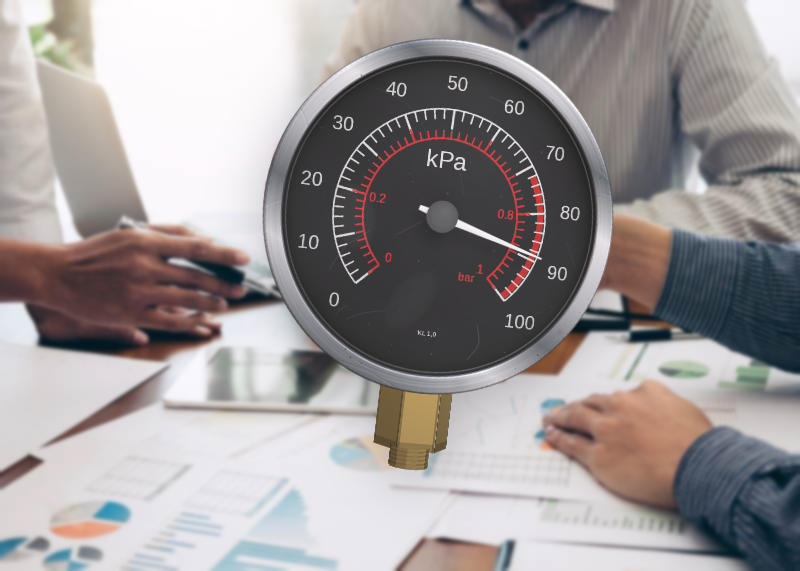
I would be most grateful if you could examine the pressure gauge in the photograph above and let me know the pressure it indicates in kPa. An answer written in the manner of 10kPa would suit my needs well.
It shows 89kPa
